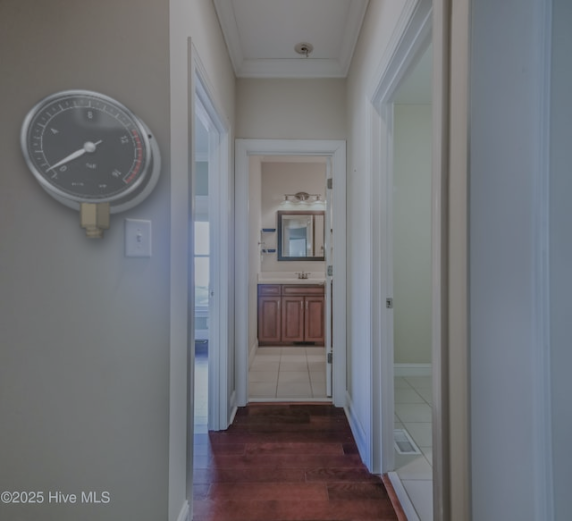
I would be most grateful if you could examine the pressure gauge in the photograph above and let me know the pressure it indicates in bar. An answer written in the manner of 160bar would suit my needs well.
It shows 0.5bar
